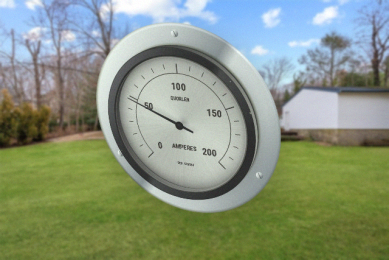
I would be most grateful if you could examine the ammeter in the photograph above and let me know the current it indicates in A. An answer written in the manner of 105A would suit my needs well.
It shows 50A
